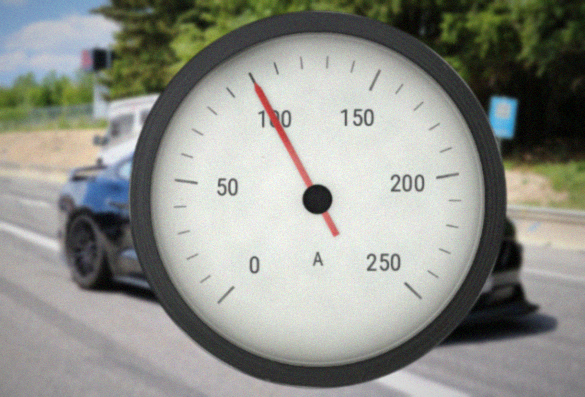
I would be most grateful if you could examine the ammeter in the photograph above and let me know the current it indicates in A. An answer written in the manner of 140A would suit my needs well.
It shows 100A
